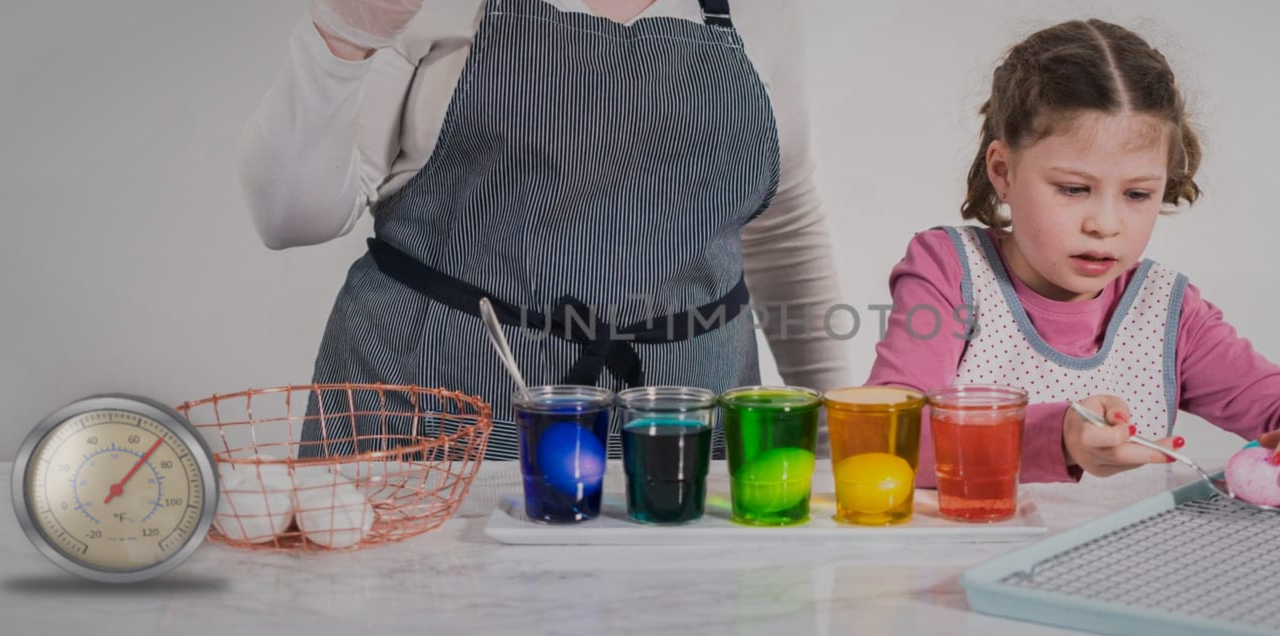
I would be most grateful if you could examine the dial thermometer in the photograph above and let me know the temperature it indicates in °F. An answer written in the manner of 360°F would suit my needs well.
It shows 70°F
